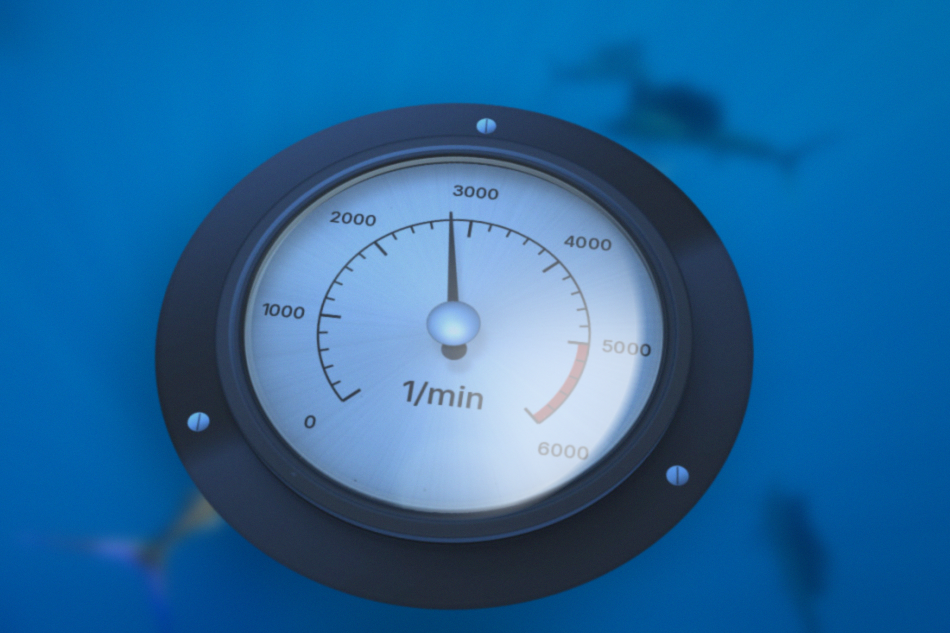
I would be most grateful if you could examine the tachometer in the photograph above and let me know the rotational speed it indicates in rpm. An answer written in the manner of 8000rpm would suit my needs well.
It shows 2800rpm
